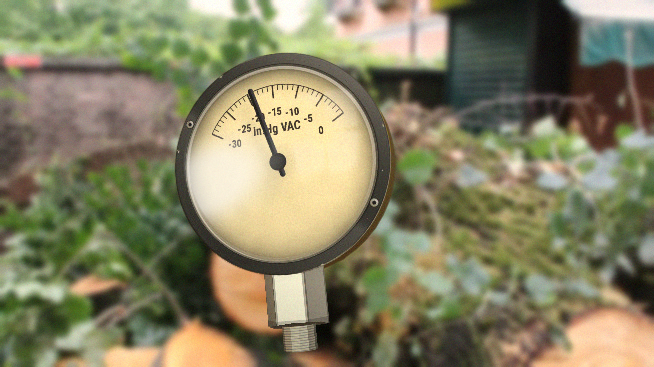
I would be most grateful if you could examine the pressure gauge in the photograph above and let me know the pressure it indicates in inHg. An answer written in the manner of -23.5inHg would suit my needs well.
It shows -19inHg
